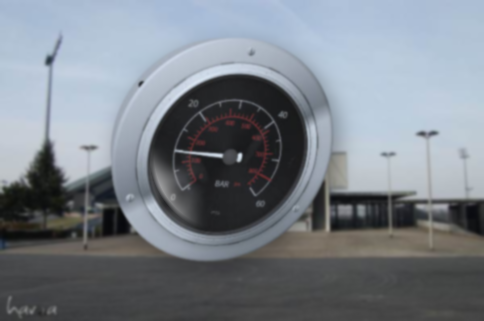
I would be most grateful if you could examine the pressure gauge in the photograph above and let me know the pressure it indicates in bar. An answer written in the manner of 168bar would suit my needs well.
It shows 10bar
